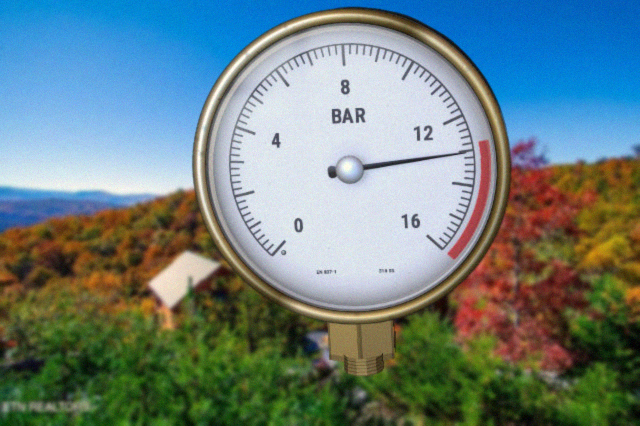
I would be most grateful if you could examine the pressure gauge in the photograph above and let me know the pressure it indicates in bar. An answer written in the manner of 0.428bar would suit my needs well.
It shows 13bar
